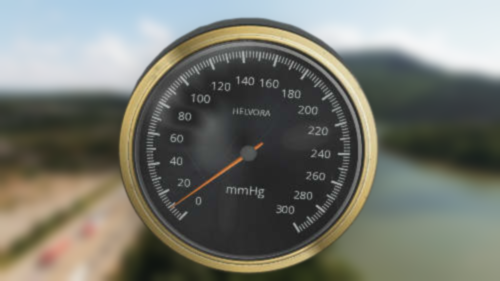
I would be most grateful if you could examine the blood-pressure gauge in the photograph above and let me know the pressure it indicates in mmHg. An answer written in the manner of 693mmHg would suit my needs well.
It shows 10mmHg
